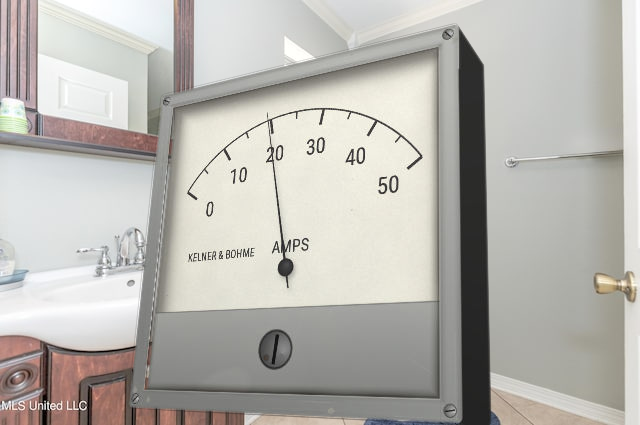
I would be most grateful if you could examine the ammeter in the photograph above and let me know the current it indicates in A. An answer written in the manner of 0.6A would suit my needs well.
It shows 20A
